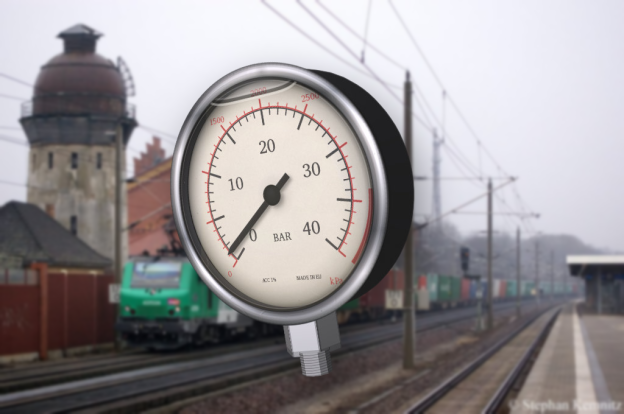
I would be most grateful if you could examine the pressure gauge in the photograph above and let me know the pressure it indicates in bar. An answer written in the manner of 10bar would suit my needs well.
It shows 1bar
